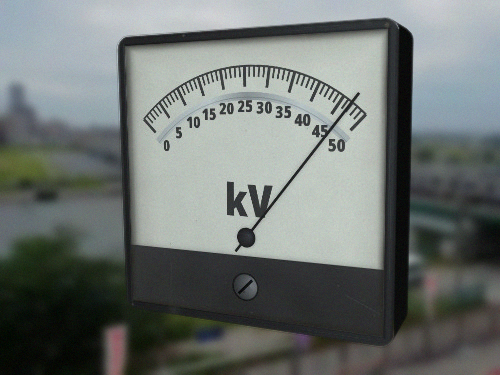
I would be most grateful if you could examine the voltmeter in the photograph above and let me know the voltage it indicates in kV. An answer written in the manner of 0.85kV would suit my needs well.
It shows 47kV
